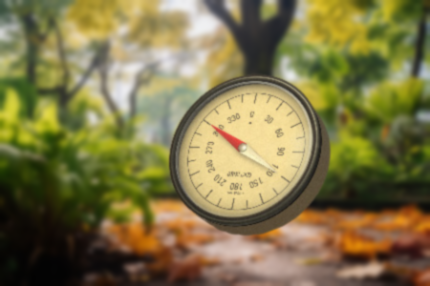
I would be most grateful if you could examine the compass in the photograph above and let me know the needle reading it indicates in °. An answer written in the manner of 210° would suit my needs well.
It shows 300°
